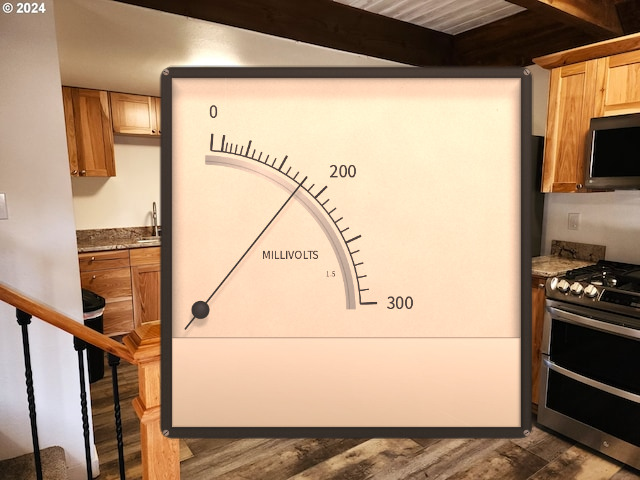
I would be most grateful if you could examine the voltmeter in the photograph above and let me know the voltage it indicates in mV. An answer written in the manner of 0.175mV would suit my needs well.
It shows 180mV
